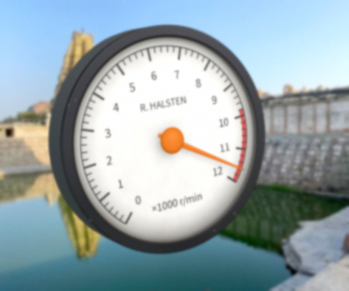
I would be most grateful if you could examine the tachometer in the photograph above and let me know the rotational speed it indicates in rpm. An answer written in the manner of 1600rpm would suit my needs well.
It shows 11600rpm
